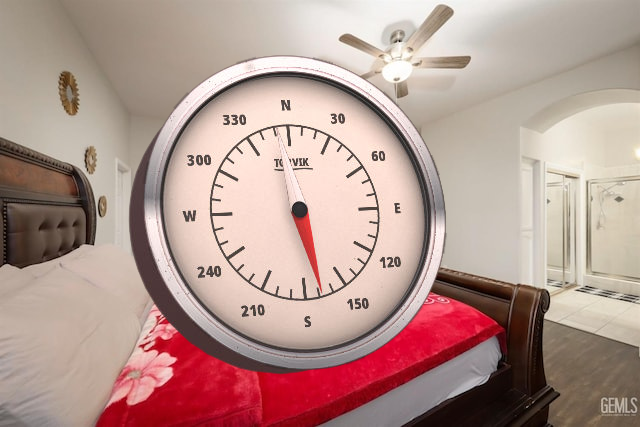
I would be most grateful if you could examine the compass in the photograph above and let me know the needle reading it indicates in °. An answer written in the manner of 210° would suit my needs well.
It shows 170°
